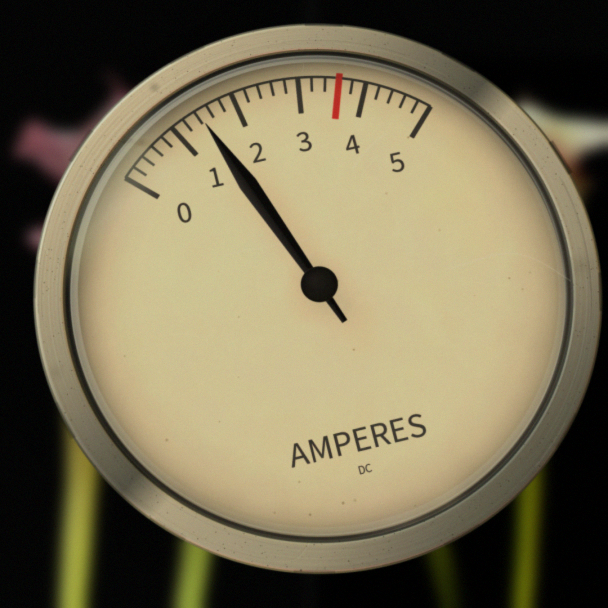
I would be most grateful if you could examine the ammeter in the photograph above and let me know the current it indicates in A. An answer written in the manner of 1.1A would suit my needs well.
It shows 1.4A
